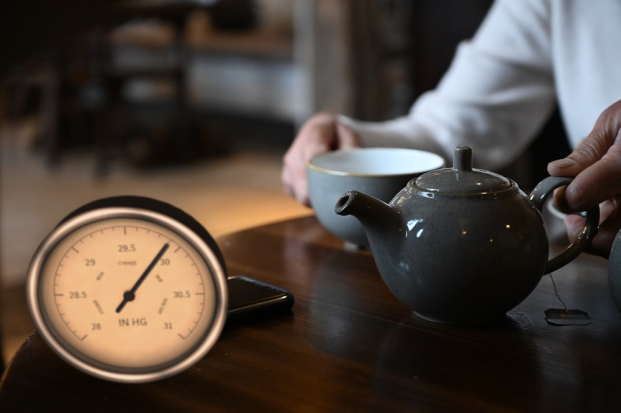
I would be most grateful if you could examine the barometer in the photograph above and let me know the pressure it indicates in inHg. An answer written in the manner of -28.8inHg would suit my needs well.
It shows 29.9inHg
